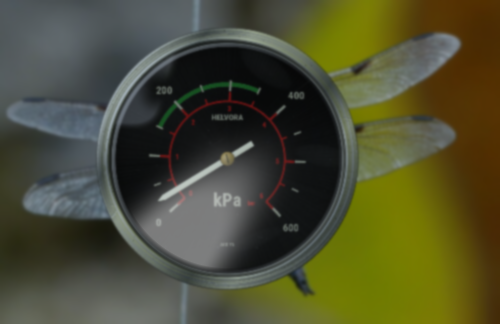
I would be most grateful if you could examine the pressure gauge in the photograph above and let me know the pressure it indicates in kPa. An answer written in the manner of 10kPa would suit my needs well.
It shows 25kPa
